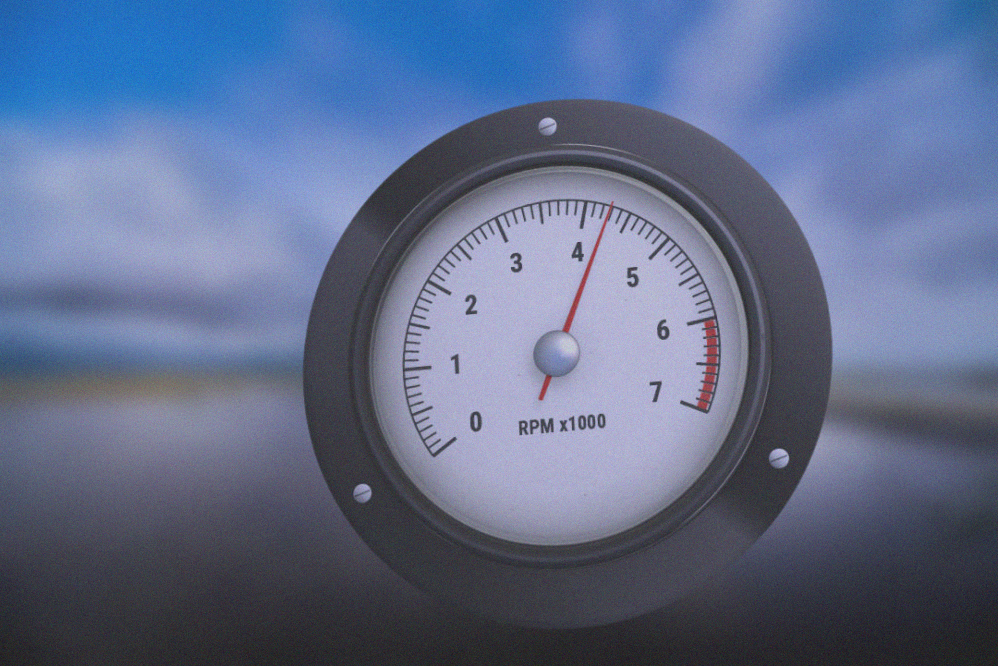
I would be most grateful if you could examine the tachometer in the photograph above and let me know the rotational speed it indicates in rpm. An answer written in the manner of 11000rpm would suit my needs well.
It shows 4300rpm
